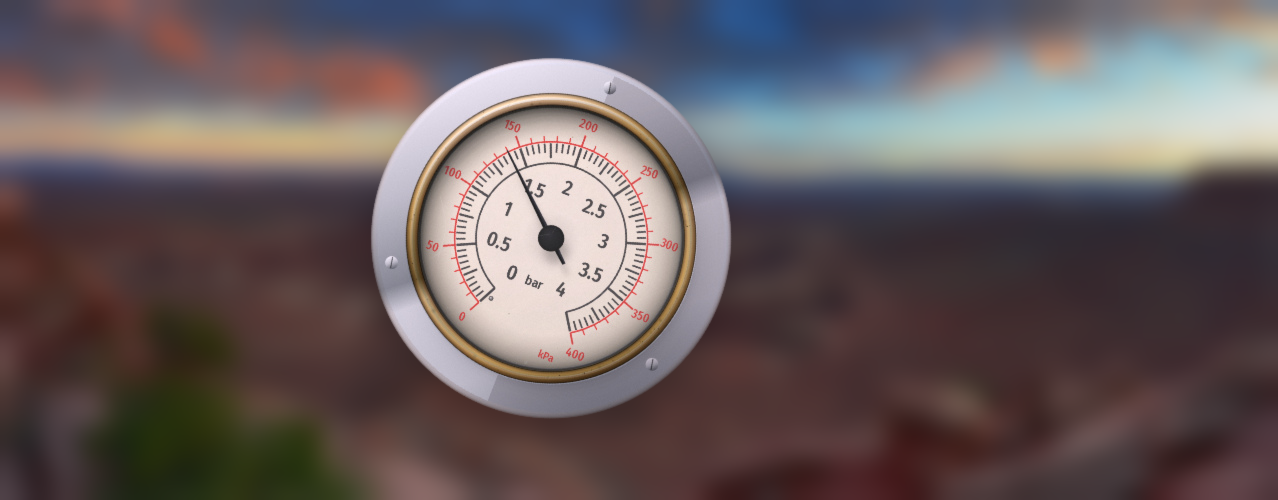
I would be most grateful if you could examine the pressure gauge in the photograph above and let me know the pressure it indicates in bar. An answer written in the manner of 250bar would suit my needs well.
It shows 1.4bar
